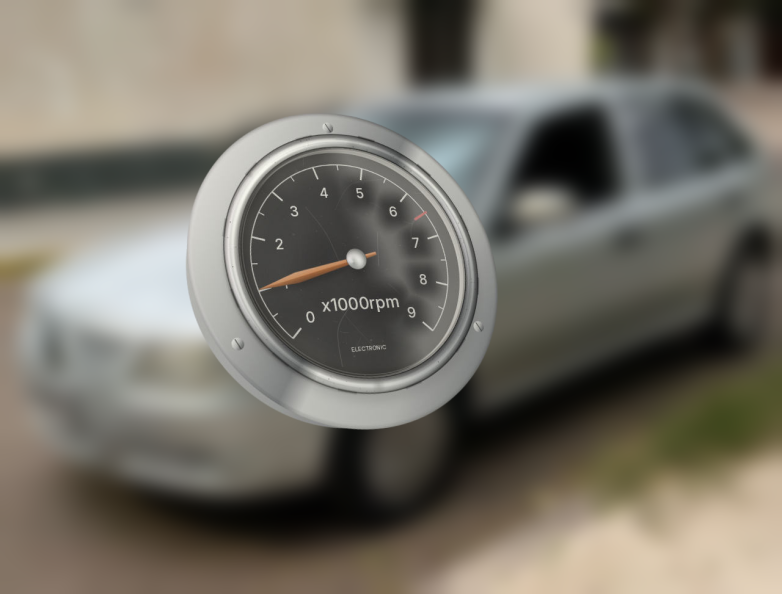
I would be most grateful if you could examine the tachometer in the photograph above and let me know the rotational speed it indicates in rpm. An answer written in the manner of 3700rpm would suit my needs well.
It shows 1000rpm
